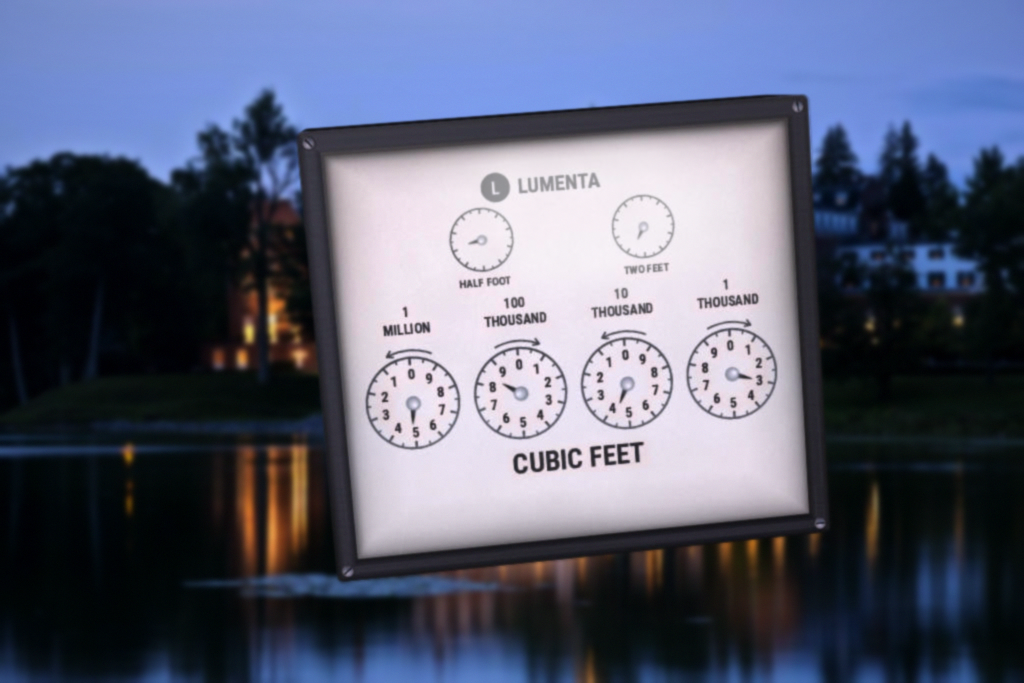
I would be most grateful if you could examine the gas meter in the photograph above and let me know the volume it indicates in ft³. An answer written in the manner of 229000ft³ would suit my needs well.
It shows 484300ft³
